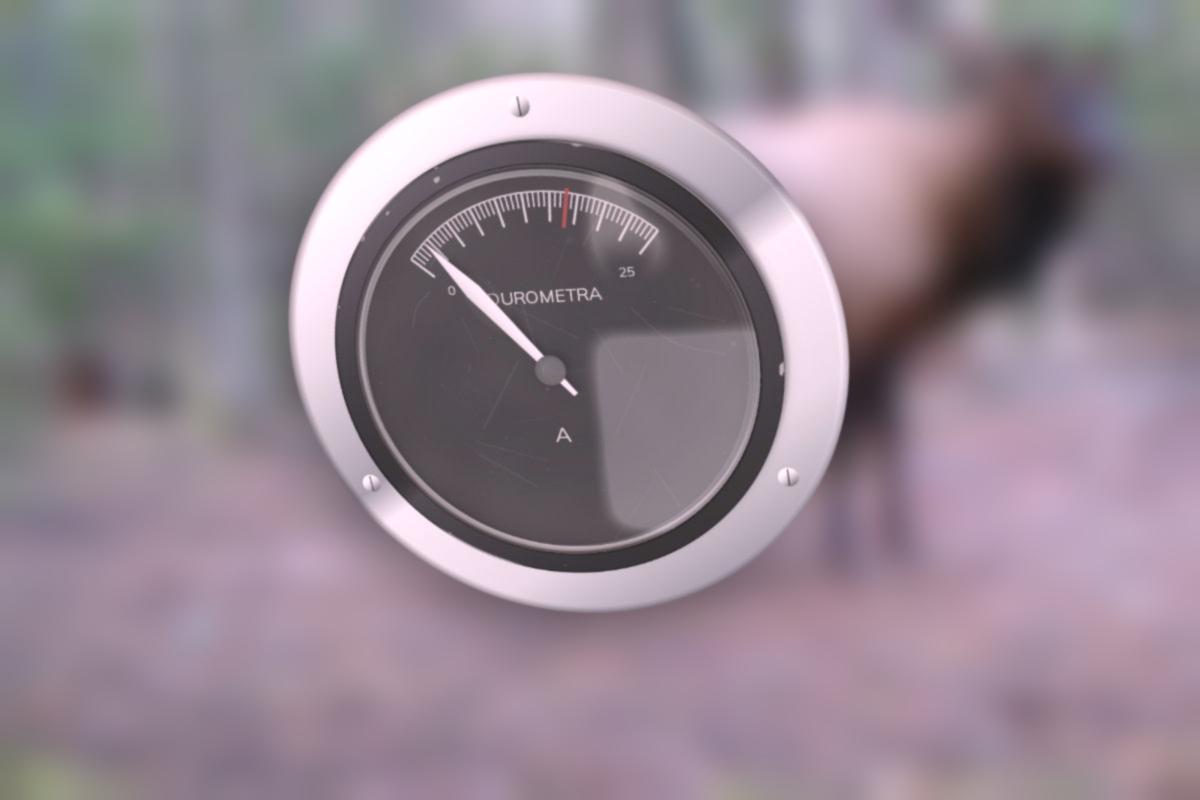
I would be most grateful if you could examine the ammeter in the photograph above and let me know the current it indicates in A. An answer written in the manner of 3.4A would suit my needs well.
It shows 2.5A
